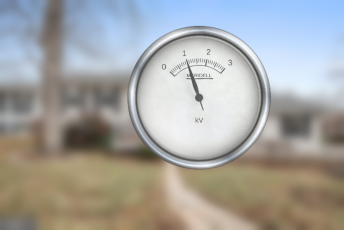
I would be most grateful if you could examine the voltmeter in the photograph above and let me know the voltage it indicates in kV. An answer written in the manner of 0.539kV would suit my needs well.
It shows 1kV
